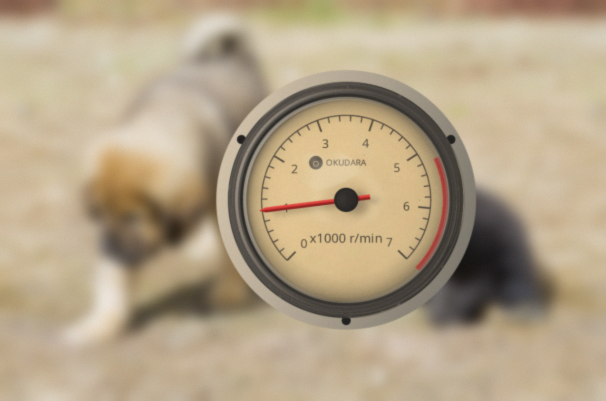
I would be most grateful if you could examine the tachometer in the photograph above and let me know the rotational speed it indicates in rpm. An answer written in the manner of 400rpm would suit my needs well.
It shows 1000rpm
